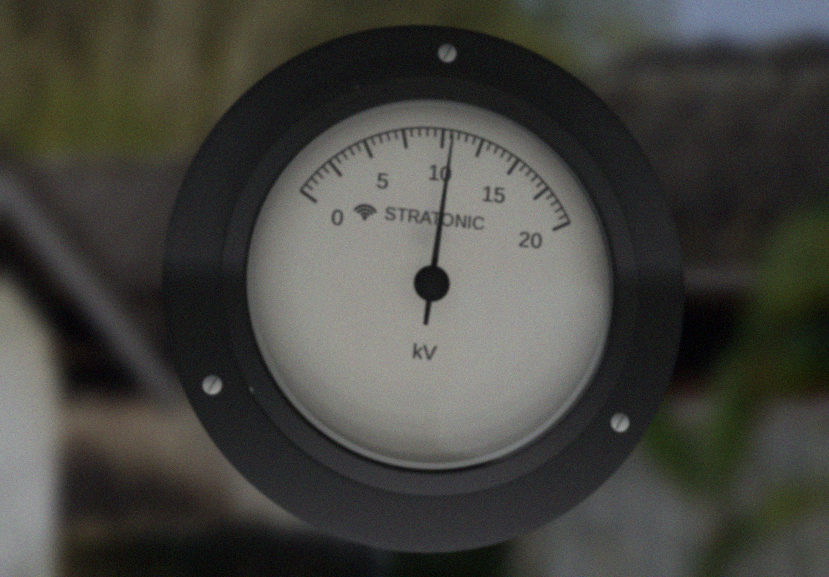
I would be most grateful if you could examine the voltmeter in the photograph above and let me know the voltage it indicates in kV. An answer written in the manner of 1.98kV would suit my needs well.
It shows 10.5kV
